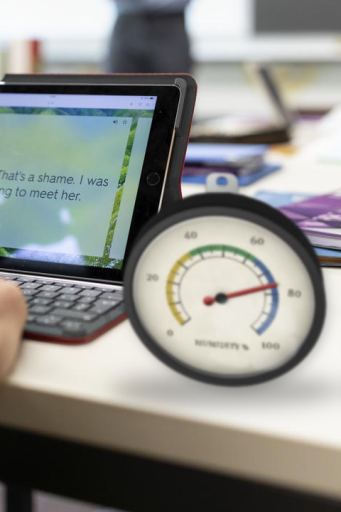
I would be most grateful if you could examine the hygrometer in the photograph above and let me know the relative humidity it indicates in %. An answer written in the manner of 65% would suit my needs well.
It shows 75%
